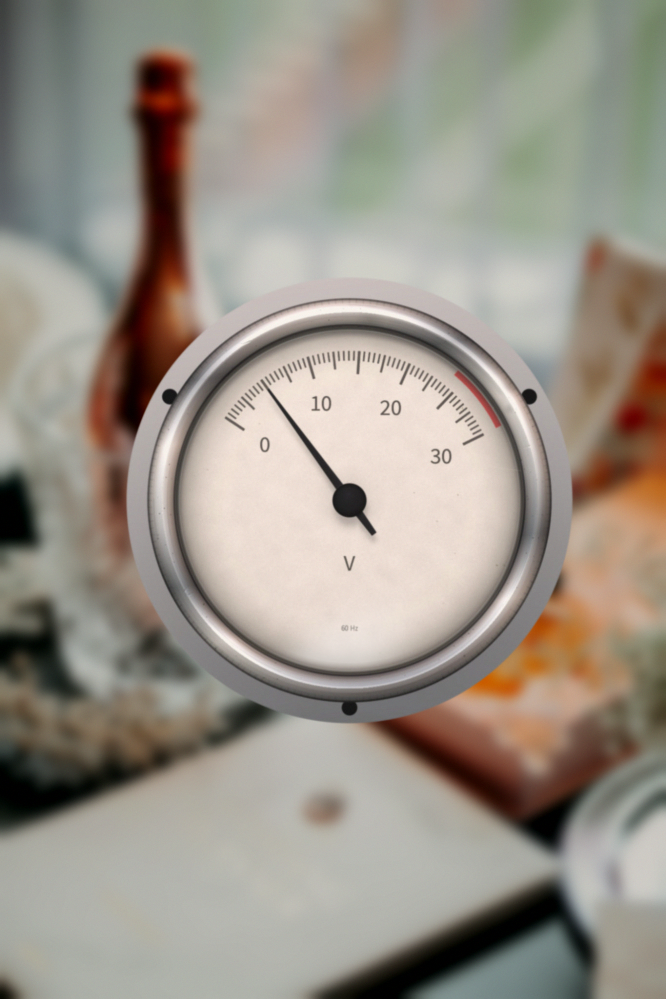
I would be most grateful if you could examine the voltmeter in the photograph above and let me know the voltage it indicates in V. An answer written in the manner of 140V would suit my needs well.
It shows 5V
